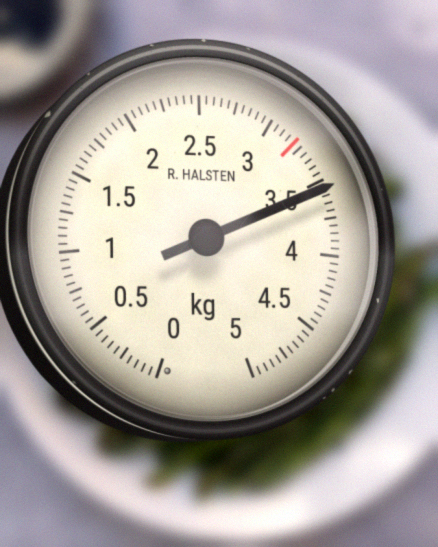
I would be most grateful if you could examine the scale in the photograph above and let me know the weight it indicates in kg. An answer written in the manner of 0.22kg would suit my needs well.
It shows 3.55kg
